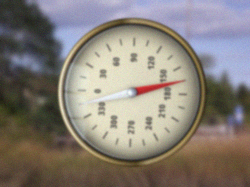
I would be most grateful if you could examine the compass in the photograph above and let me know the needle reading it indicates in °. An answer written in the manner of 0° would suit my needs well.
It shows 165°
